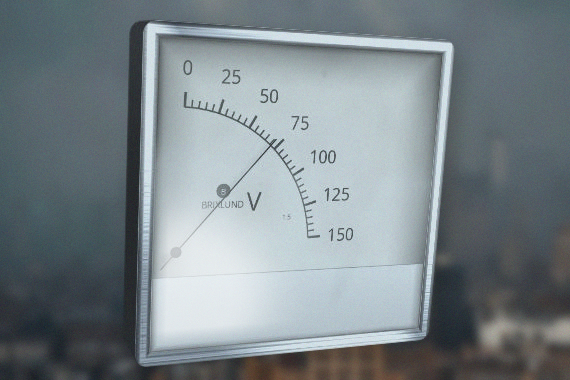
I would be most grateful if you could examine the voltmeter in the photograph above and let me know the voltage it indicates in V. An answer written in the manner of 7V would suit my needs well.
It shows 70V
